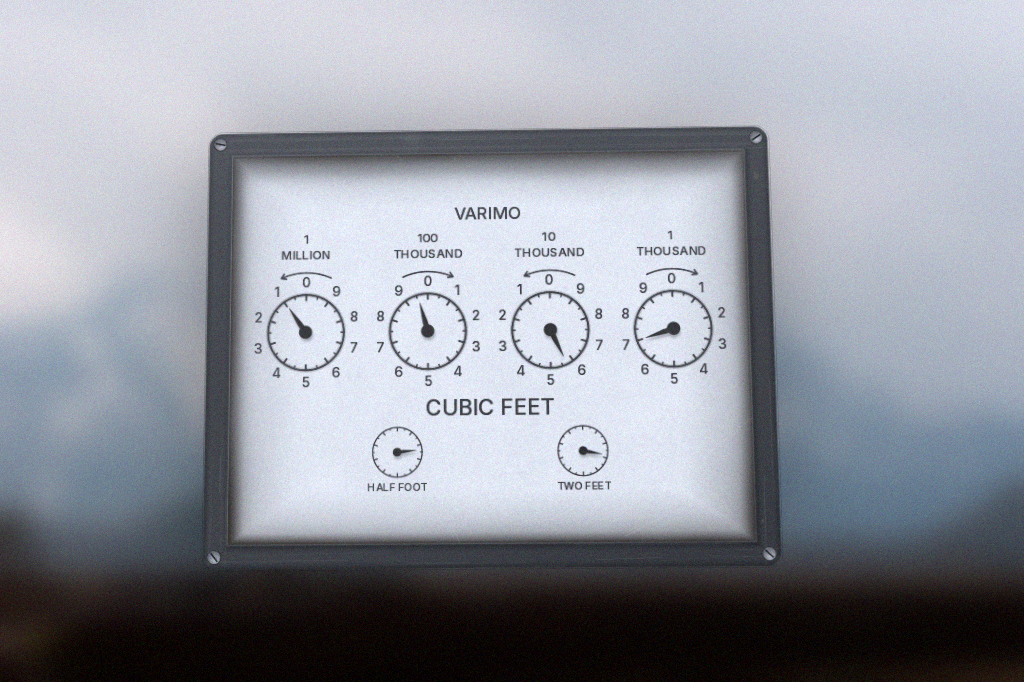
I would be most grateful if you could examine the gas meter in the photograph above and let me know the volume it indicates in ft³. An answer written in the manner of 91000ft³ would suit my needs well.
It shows 95700ft³
